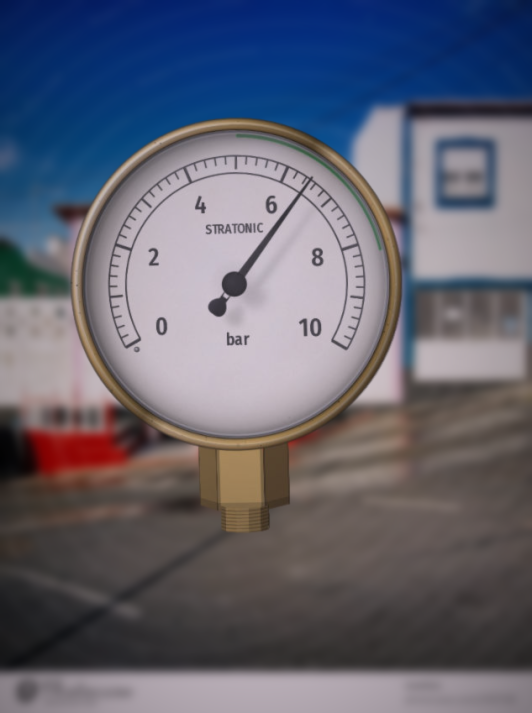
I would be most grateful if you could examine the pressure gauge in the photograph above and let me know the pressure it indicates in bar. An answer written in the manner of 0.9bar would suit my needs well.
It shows 6.5bar
